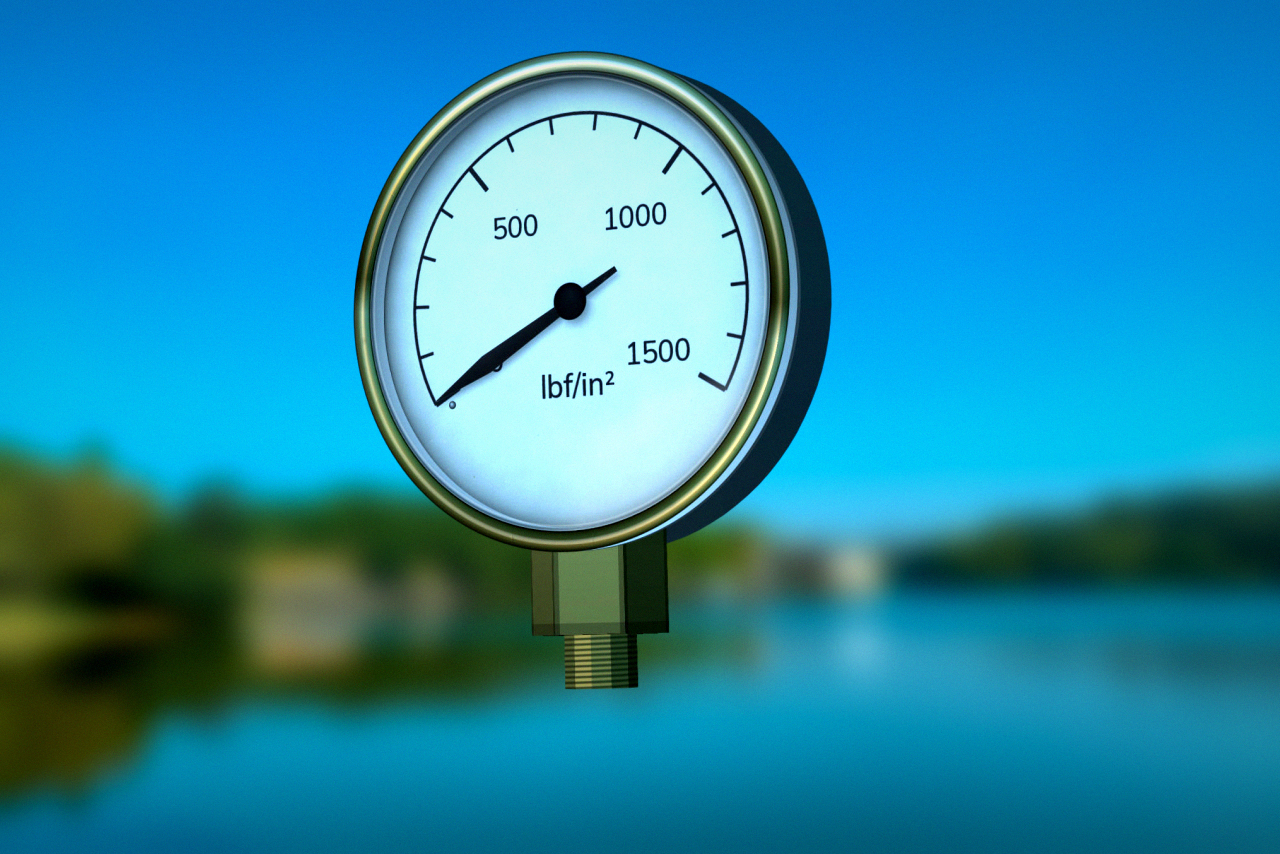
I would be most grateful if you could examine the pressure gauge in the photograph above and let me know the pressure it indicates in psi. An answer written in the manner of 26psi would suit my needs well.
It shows 0psi
